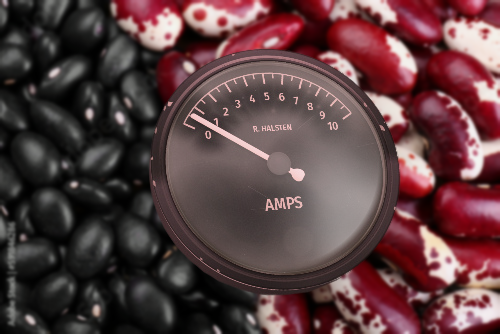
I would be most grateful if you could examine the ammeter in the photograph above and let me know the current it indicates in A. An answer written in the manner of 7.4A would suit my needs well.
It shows 0.5A
